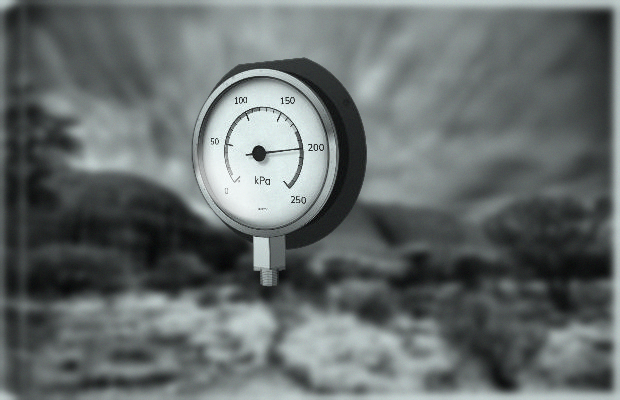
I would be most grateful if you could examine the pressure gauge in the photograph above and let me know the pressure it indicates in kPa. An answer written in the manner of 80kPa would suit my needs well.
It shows 200kPa
